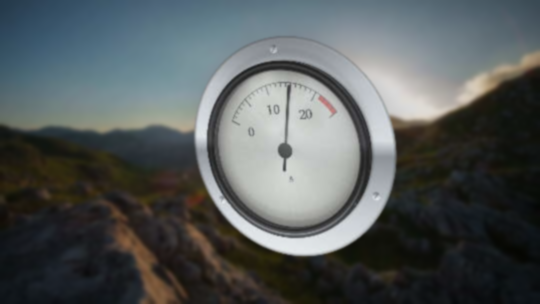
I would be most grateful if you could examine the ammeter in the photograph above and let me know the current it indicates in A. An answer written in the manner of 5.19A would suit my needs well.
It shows 15A
